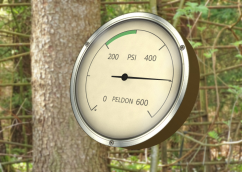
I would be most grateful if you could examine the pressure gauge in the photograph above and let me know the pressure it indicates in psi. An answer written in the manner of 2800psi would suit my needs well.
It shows 500psi
